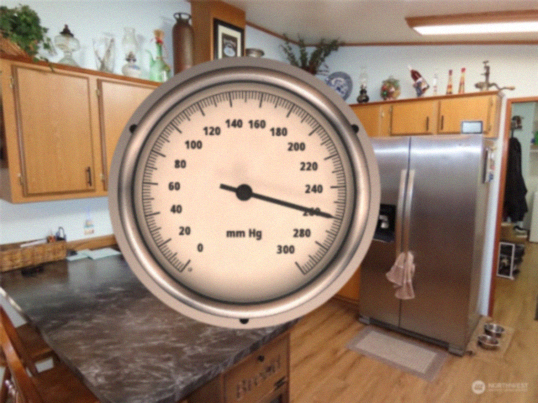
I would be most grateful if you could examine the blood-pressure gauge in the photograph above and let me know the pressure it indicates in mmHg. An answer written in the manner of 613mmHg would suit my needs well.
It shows 260mmHg
